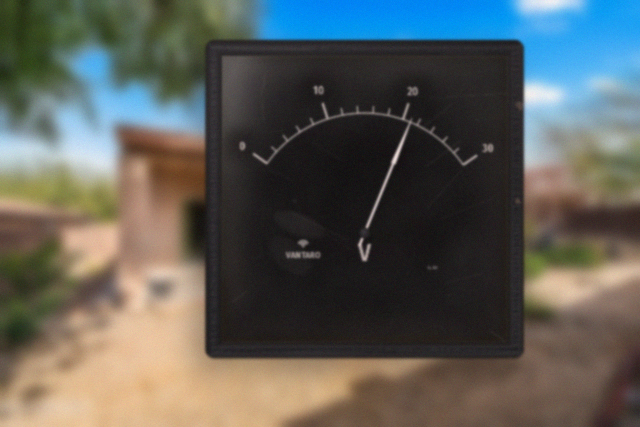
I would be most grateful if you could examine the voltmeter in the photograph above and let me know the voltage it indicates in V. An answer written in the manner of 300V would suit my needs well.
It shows 21V
